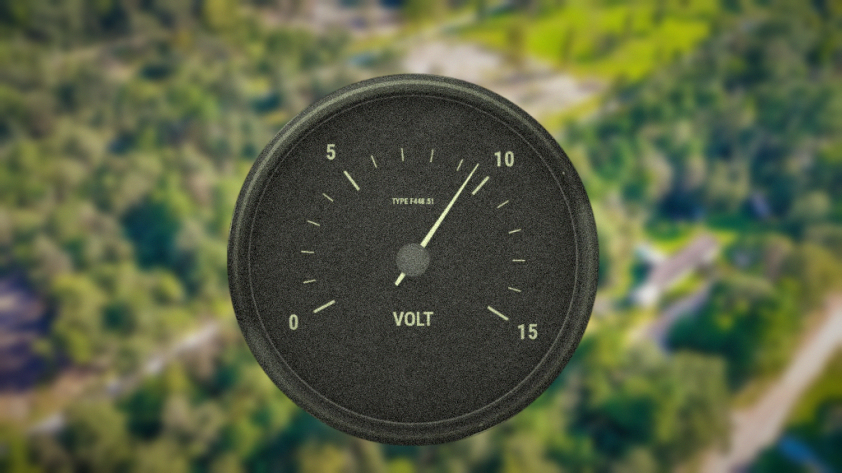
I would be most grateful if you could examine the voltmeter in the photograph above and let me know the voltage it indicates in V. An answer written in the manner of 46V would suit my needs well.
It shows 9.5V
